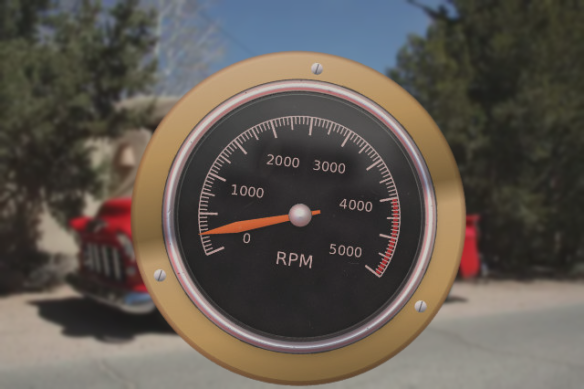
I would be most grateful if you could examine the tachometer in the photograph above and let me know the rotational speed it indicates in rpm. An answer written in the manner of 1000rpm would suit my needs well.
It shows 250rpm
